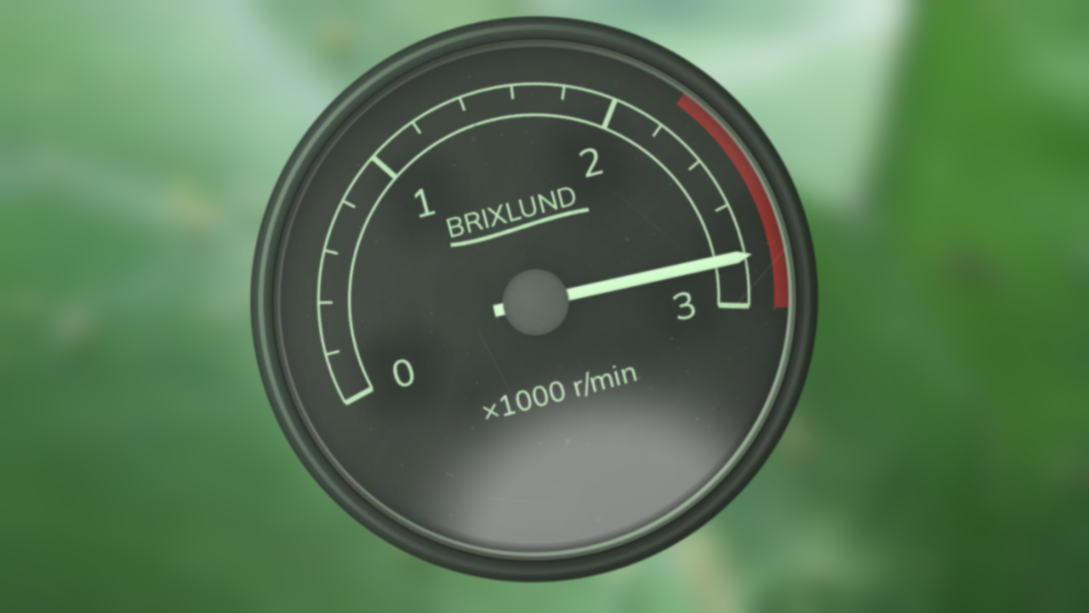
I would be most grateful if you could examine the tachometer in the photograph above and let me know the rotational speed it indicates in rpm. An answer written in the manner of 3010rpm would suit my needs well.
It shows 2800rpm
